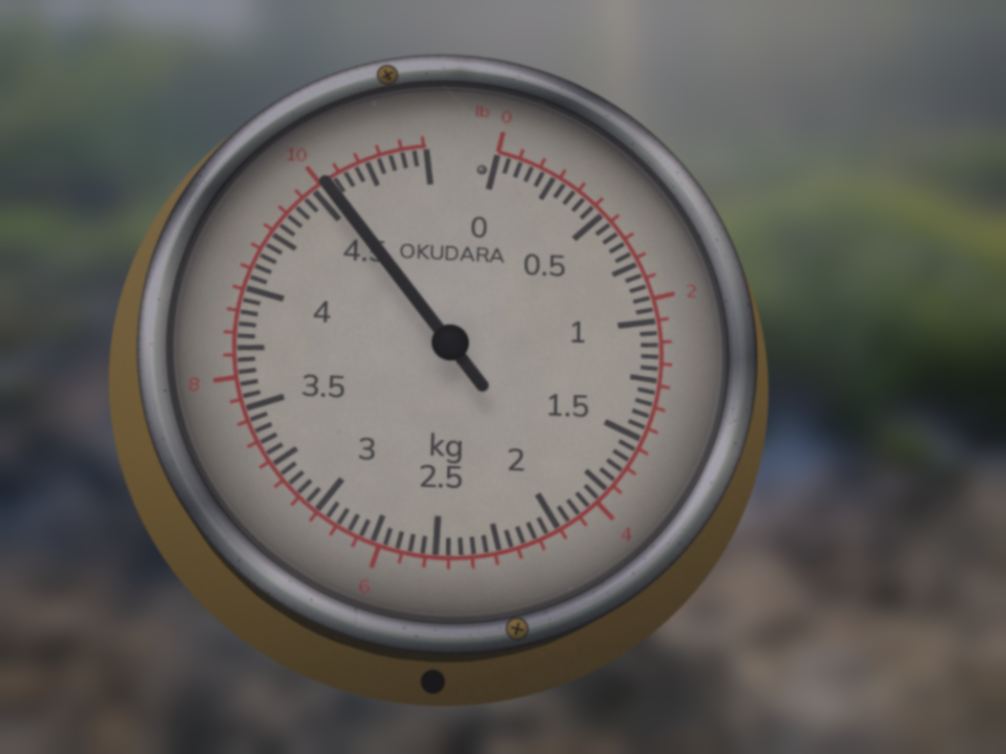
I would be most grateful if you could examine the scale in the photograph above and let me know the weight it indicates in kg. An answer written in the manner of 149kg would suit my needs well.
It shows 4.55kg
